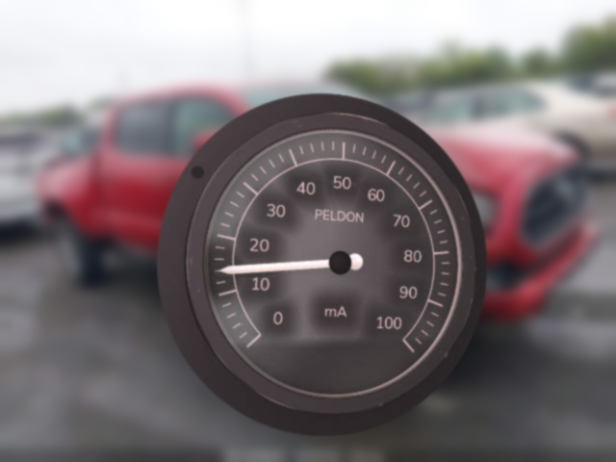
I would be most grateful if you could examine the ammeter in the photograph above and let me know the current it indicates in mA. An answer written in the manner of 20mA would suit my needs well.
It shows 14mA
